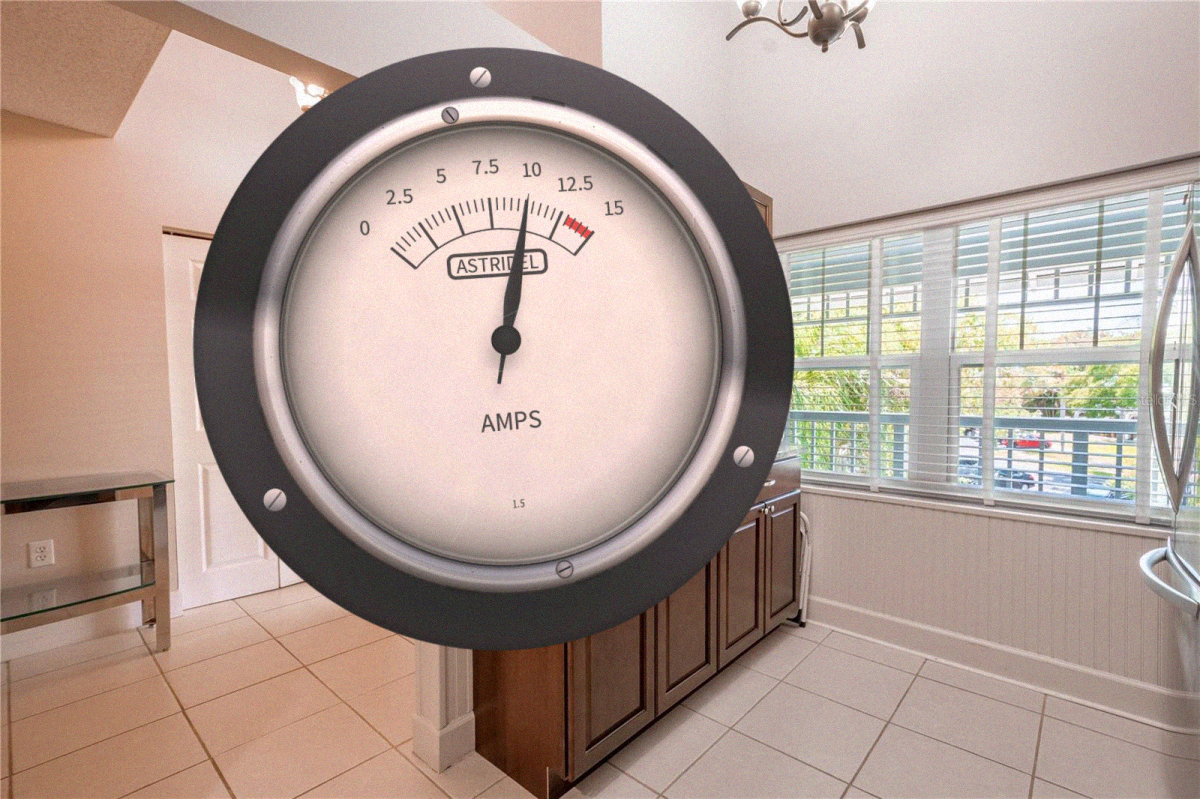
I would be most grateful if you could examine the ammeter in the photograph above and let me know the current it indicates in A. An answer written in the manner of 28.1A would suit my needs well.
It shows 10A
